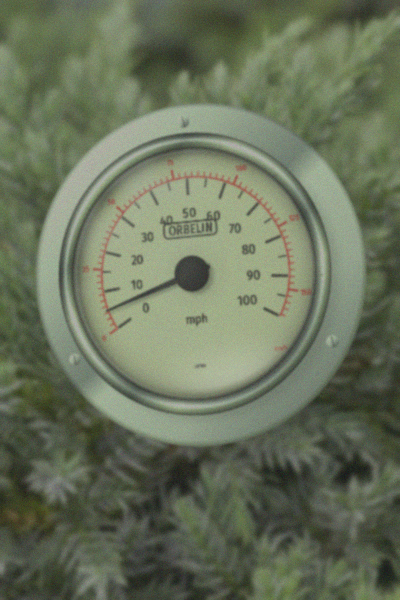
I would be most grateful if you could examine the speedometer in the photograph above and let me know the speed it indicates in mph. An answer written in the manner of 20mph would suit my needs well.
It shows 5mph
